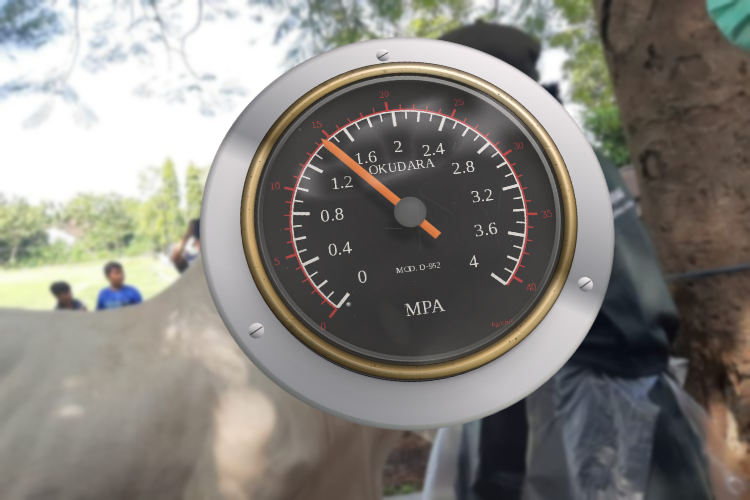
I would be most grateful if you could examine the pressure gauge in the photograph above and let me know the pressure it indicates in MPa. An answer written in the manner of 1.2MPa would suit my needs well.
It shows 1.4MPa
